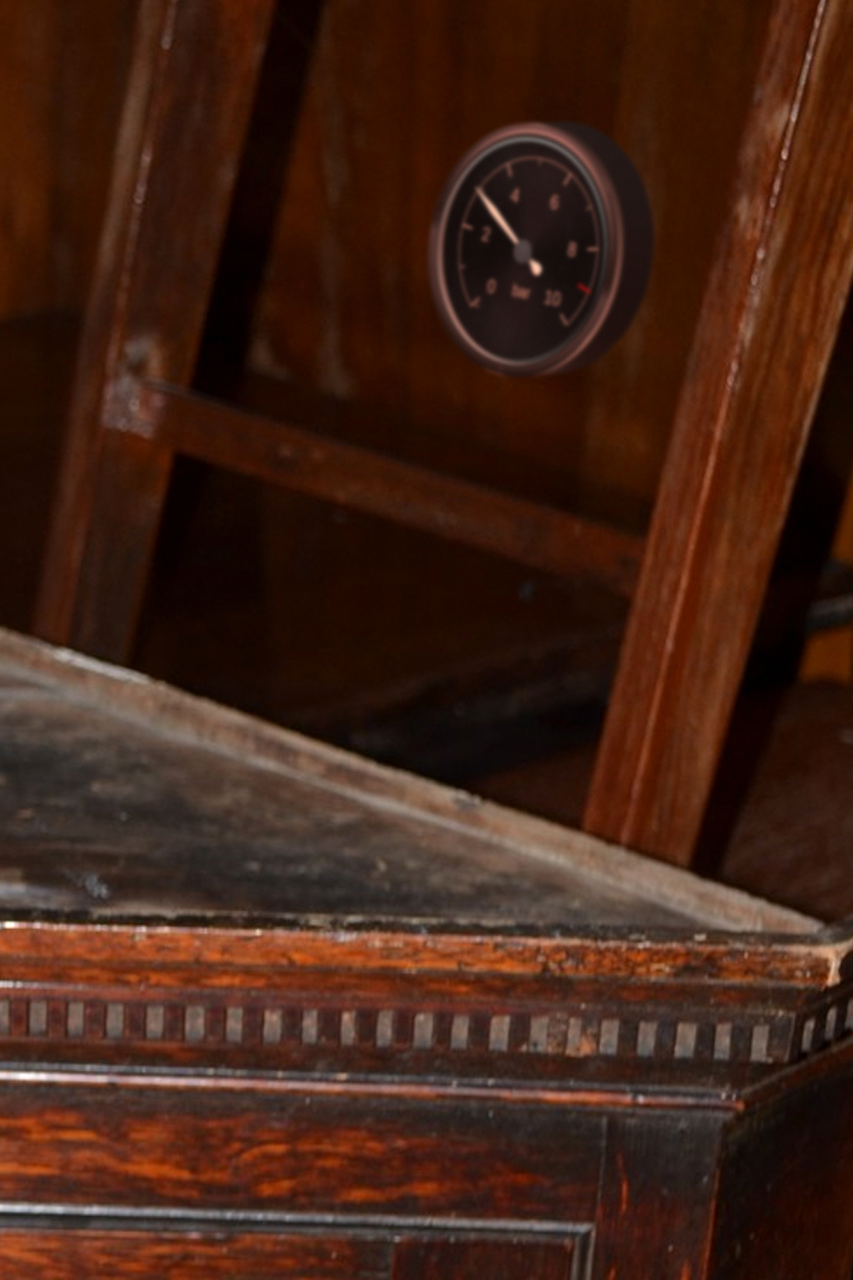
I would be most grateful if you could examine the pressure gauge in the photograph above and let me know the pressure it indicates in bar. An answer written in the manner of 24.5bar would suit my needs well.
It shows 3bar
